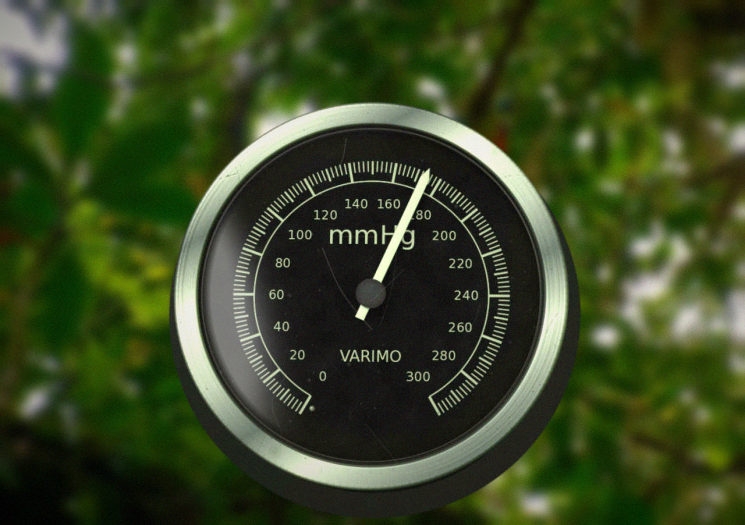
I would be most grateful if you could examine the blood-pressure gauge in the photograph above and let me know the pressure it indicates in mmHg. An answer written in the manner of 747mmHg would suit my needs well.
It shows 174mmHg
